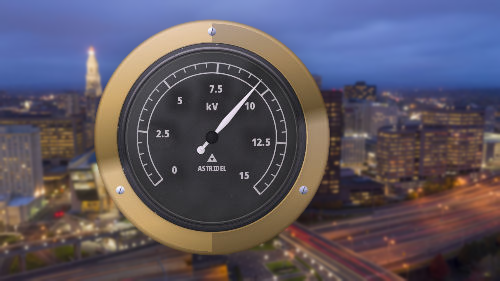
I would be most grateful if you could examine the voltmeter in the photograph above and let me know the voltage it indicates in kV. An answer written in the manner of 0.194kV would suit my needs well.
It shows 9.5kV
